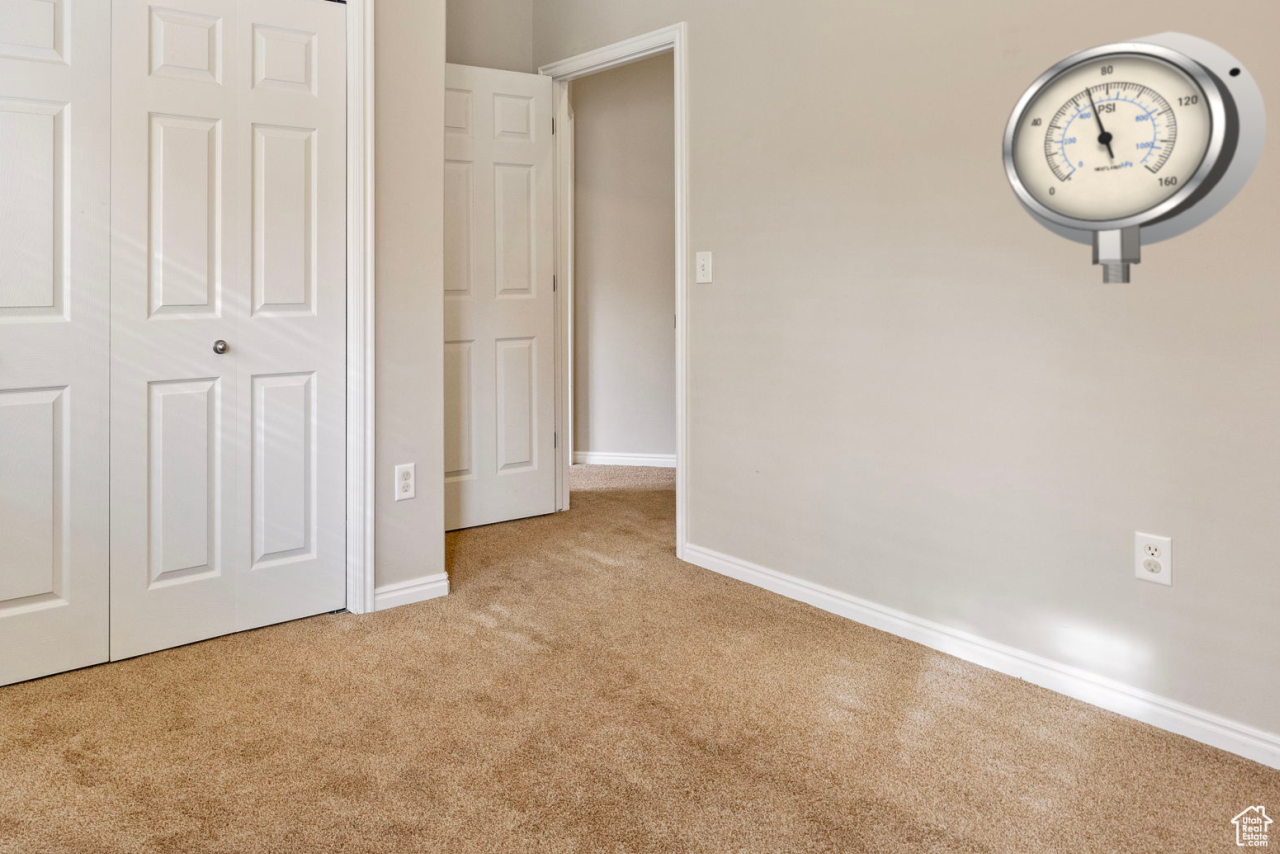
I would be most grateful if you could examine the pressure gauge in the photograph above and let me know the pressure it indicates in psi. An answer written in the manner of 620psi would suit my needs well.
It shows 70psi
